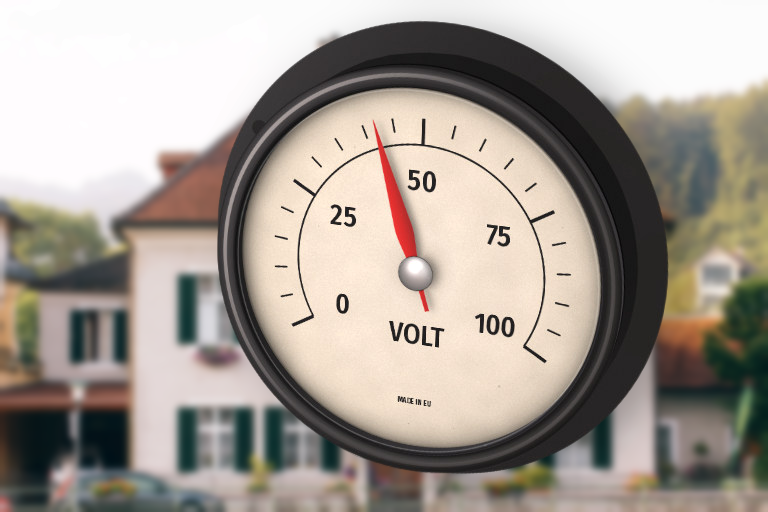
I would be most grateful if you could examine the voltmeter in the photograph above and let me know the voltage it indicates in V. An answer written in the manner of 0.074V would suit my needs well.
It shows 42.5V
